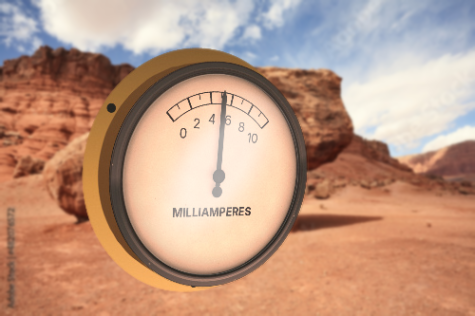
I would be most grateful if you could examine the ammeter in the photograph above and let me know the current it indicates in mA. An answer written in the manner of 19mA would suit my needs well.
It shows 5mA
